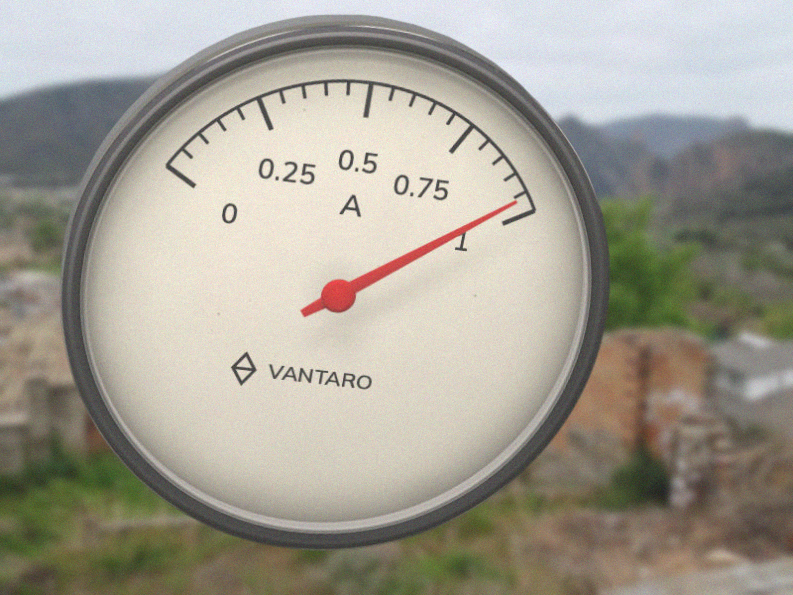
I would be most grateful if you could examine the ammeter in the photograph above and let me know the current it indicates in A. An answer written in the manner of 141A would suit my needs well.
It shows 0.95A
